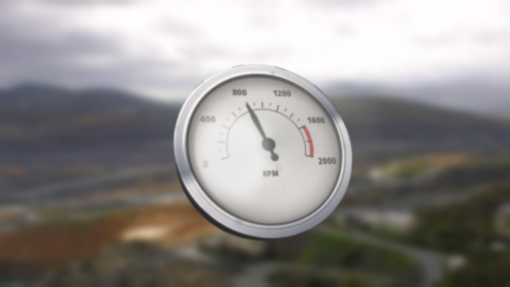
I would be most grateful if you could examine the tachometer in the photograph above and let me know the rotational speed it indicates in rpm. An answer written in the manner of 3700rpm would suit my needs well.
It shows 800rpm
